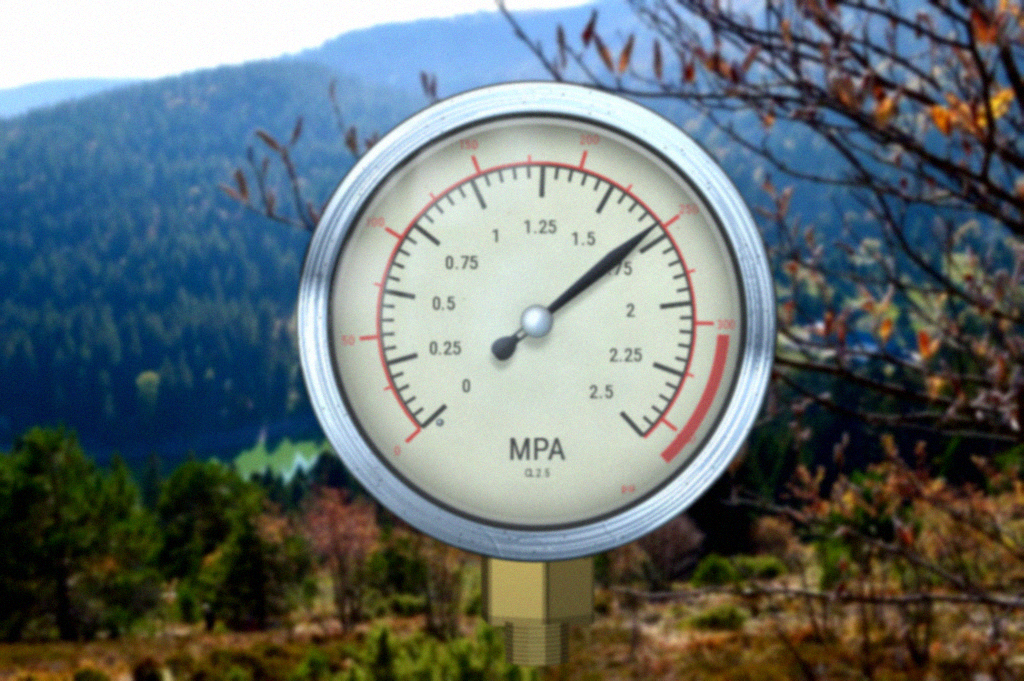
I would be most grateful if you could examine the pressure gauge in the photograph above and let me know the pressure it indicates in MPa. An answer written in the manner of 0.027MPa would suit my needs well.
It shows 1.7MPa
